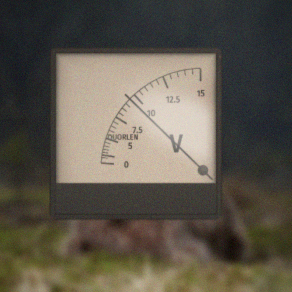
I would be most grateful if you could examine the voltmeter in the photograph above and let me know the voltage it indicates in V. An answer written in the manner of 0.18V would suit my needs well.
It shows 9.5V
